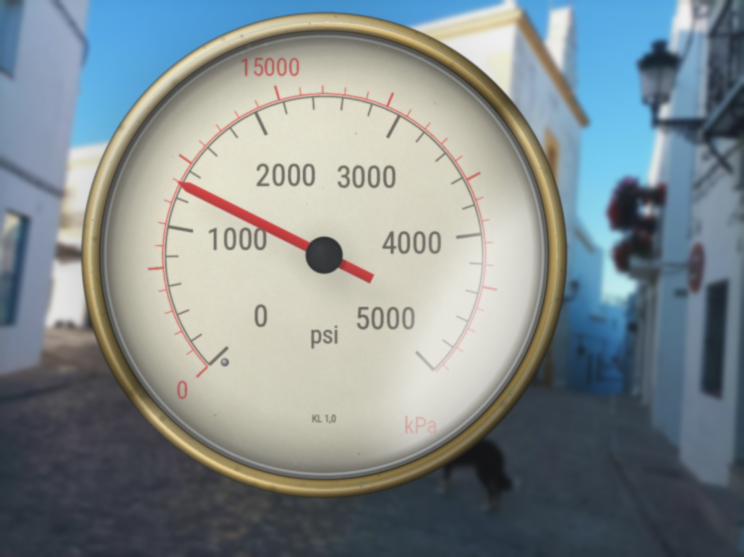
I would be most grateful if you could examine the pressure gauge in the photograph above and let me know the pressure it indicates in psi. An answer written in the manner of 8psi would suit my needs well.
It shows 1300psi
